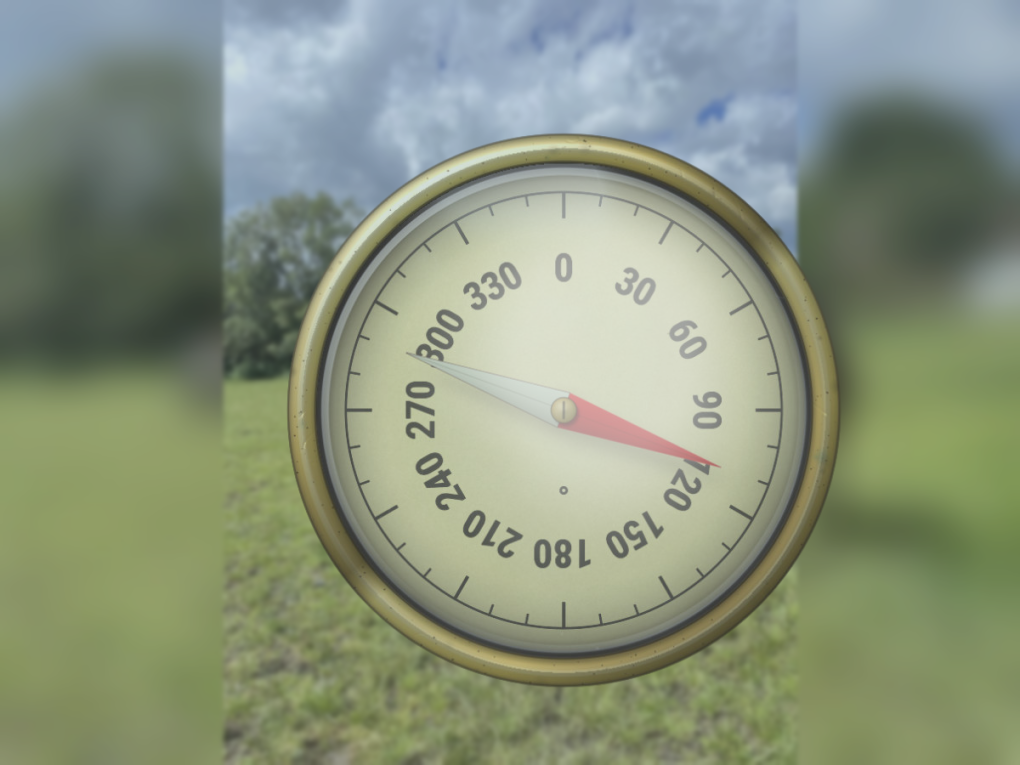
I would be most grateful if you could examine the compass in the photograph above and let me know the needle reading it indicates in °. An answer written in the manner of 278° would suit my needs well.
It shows 110°
